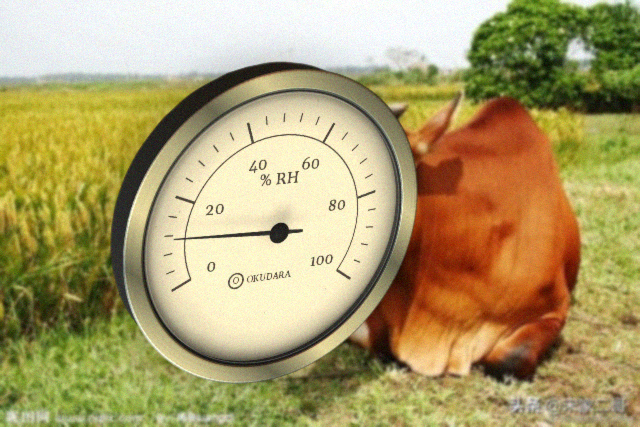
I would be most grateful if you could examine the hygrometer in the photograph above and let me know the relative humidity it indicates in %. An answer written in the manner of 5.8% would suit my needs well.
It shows 12%
